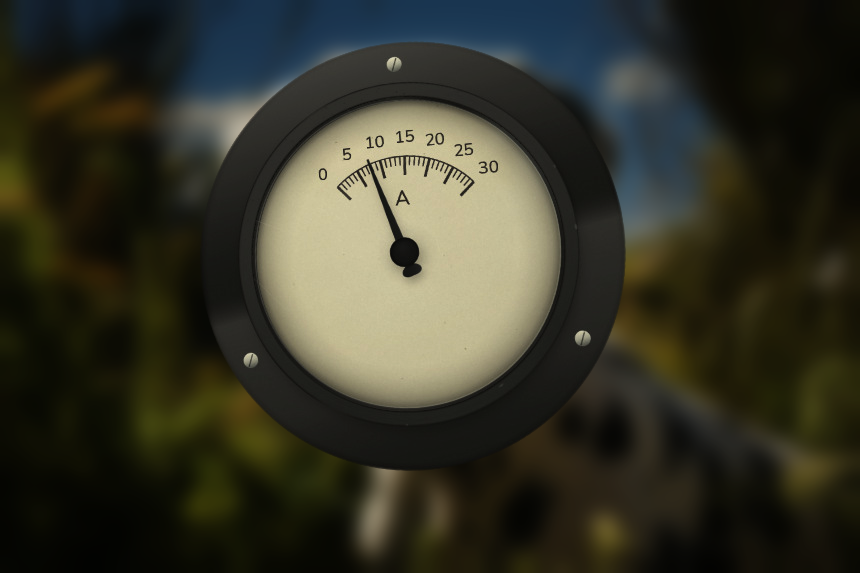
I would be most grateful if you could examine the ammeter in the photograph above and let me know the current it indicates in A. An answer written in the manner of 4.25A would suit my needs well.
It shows 8A
